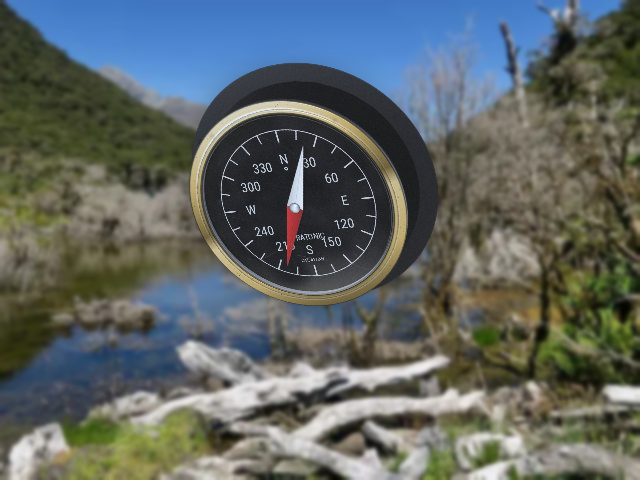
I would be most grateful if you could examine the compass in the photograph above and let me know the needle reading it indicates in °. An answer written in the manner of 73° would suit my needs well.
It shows 202.5°
